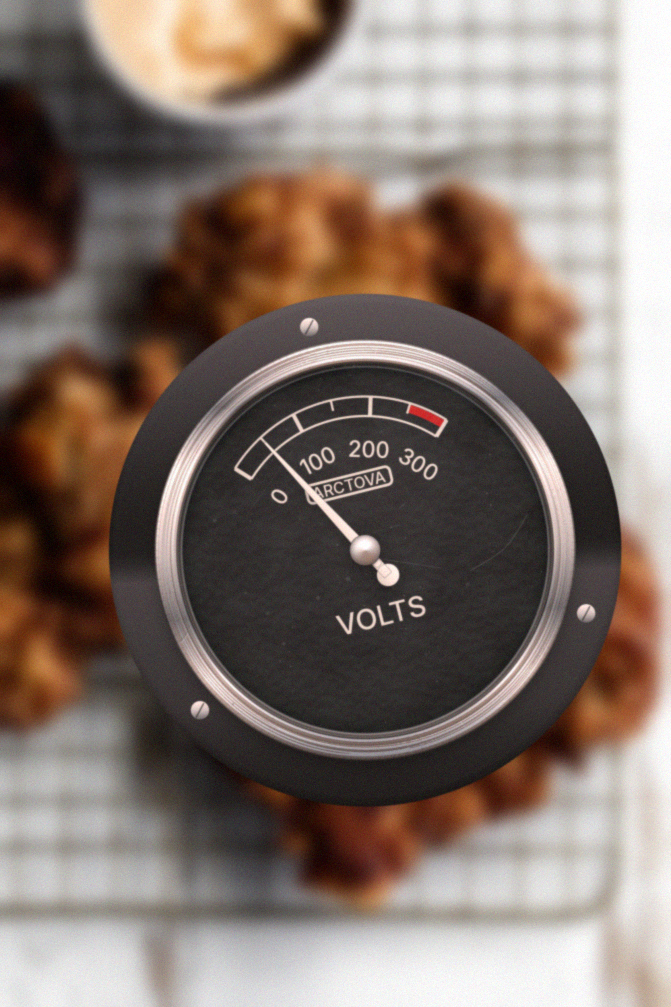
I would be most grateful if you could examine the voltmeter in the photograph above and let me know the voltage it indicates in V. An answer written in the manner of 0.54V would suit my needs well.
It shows 50V
